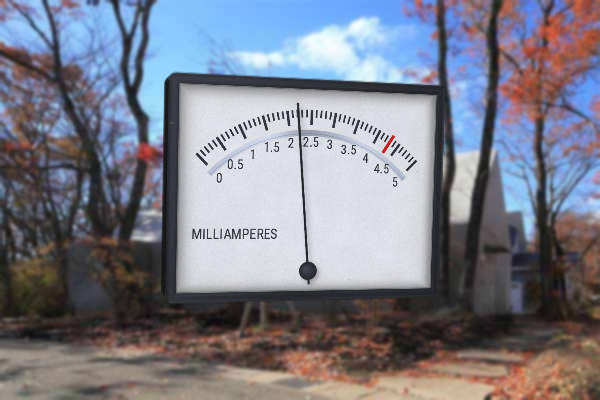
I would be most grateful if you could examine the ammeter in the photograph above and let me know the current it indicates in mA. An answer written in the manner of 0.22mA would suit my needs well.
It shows 2.2mA
